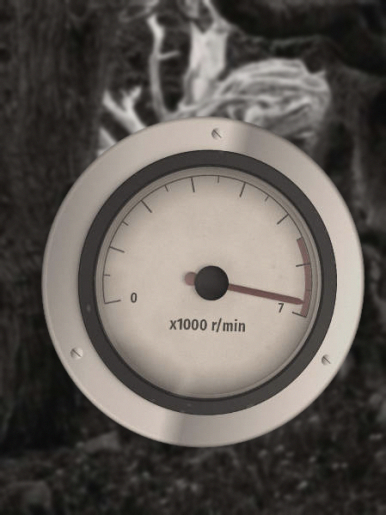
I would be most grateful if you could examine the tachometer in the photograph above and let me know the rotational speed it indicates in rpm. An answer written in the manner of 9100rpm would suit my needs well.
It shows 6750rpm
